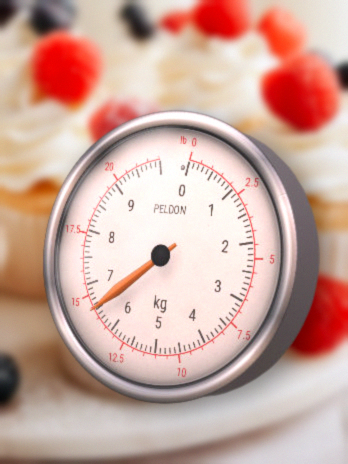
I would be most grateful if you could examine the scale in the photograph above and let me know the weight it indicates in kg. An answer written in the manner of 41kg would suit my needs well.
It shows 6.5kg
